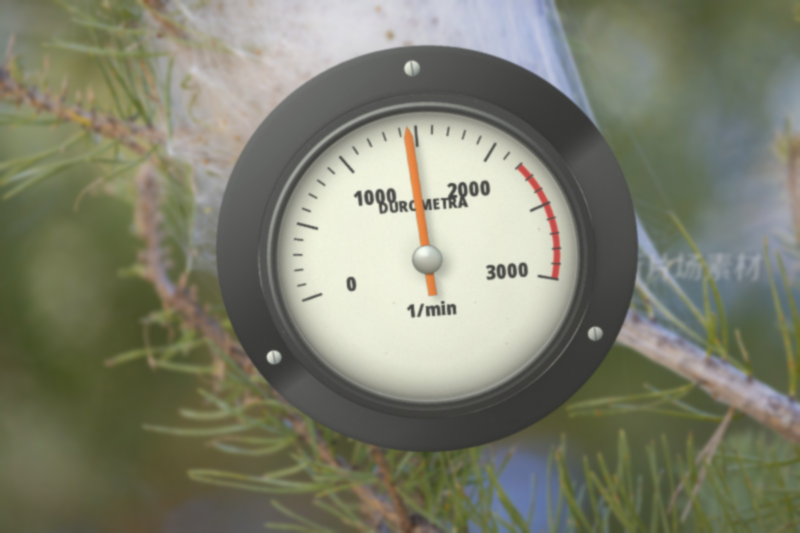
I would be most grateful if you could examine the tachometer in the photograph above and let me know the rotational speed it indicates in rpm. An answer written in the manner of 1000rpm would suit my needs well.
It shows 1450rpm
